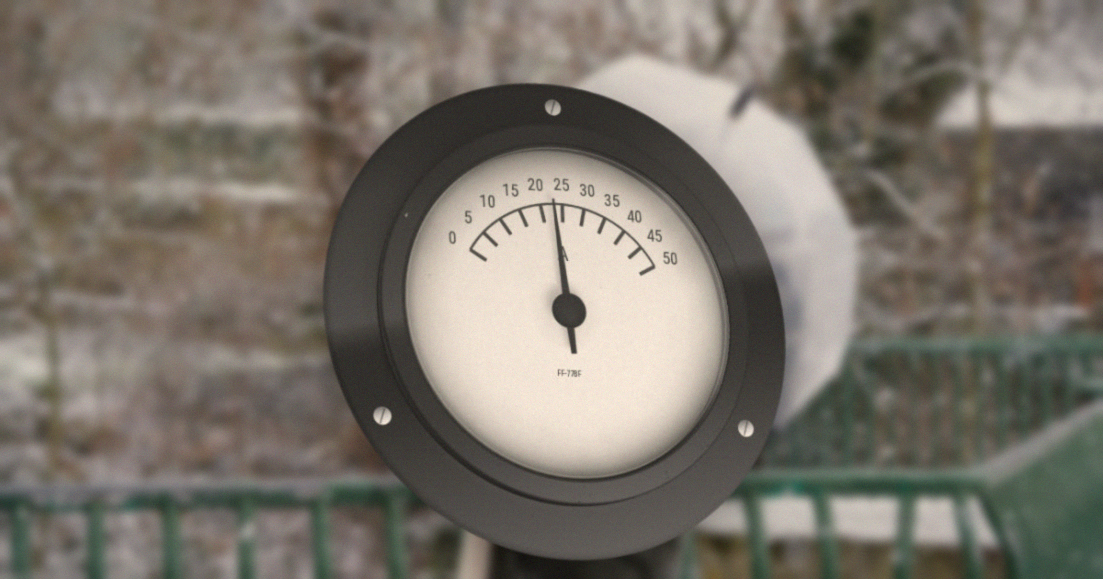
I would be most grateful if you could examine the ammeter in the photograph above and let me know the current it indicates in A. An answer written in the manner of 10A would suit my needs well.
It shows 22.5A
